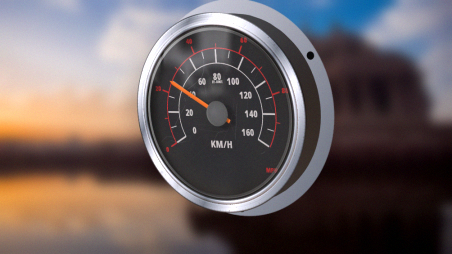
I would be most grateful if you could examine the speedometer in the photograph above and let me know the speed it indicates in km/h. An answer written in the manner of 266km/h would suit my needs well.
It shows 40km/h
